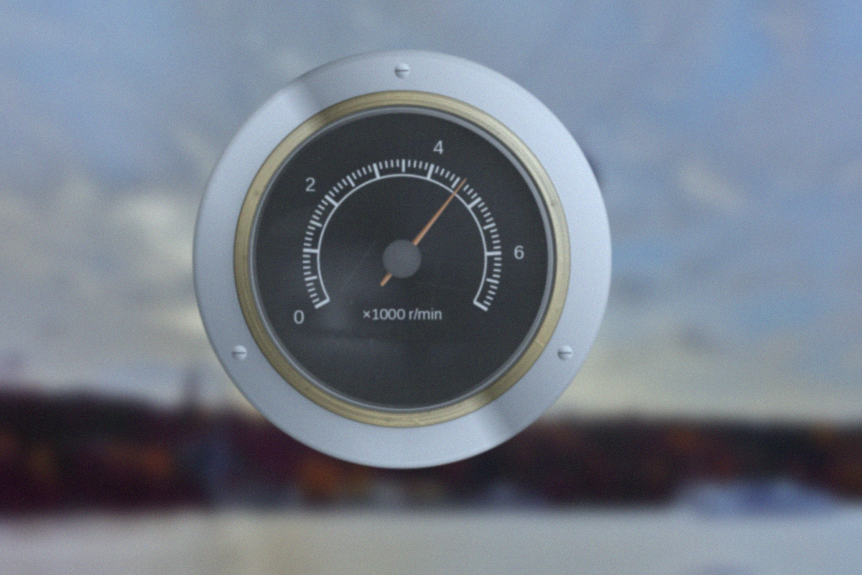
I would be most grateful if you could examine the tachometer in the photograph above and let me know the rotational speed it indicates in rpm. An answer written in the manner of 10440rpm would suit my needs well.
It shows 4600rpm
